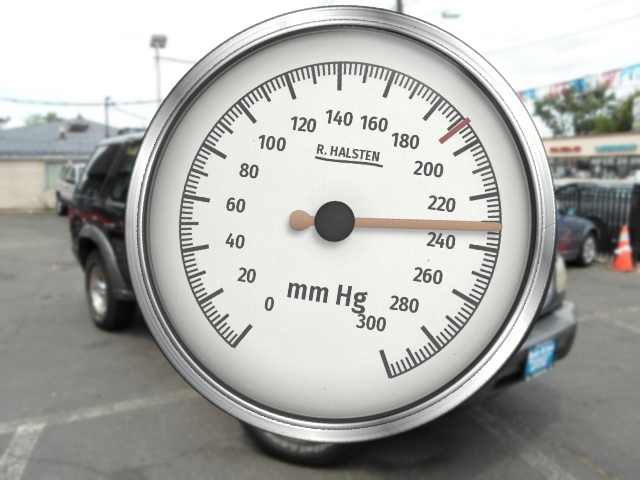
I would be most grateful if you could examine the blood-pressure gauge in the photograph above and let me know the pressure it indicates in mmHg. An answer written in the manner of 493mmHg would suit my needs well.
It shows 232mmHg
